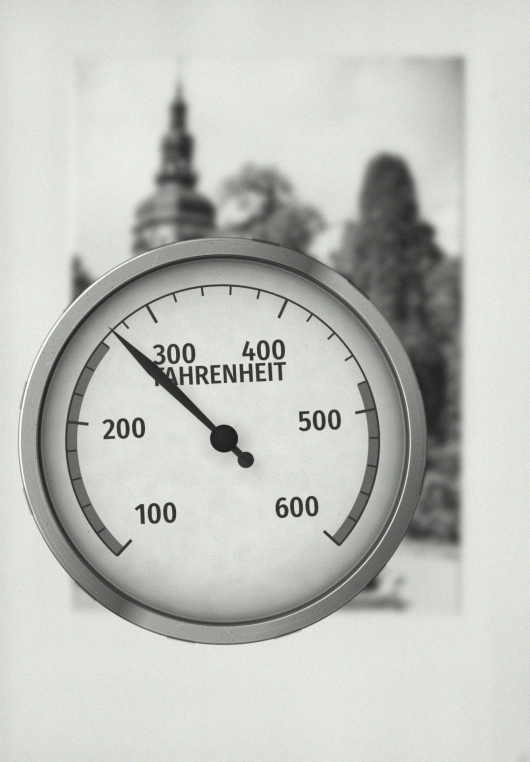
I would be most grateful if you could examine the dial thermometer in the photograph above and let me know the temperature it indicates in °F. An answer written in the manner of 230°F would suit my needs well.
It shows 270°F
